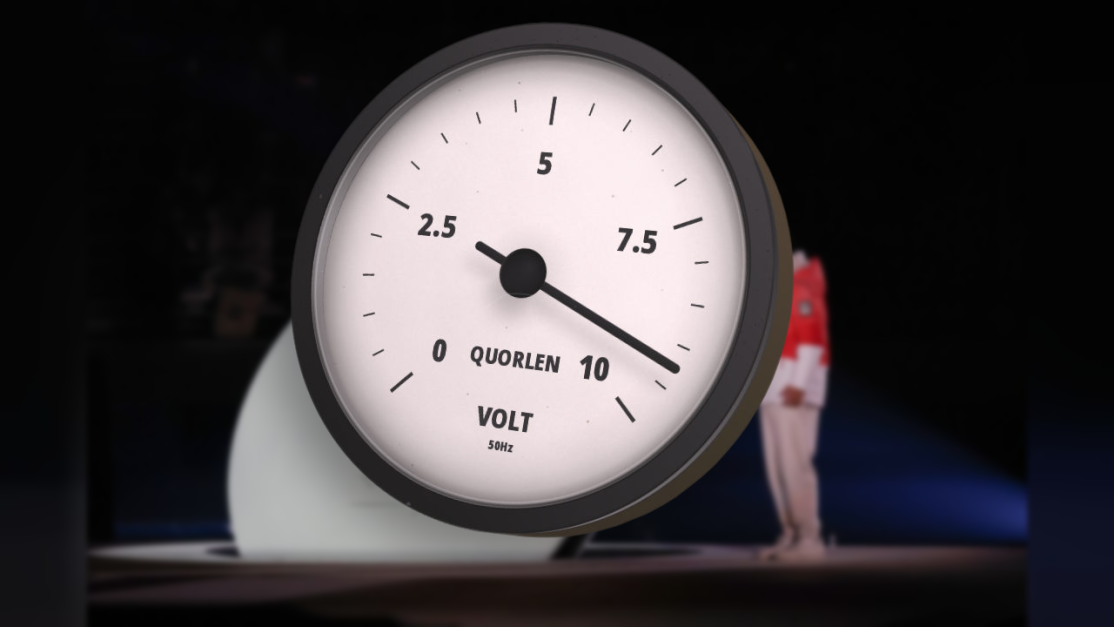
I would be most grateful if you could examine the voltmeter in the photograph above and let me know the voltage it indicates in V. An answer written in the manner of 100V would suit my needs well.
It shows 9.25V
